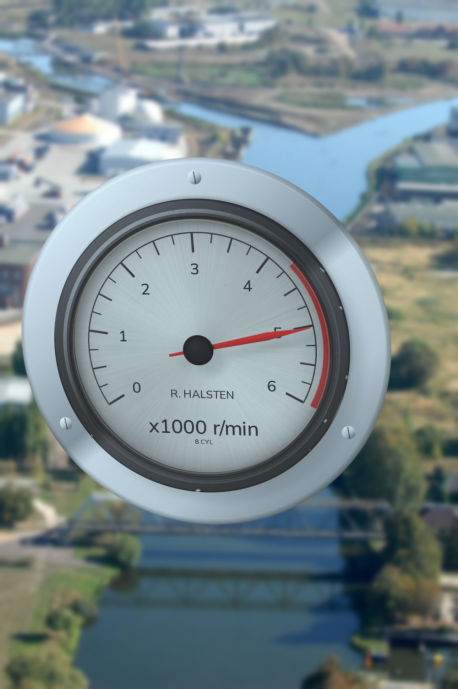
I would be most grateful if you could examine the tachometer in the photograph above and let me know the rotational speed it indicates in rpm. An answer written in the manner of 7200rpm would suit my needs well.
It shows 5000rpm
